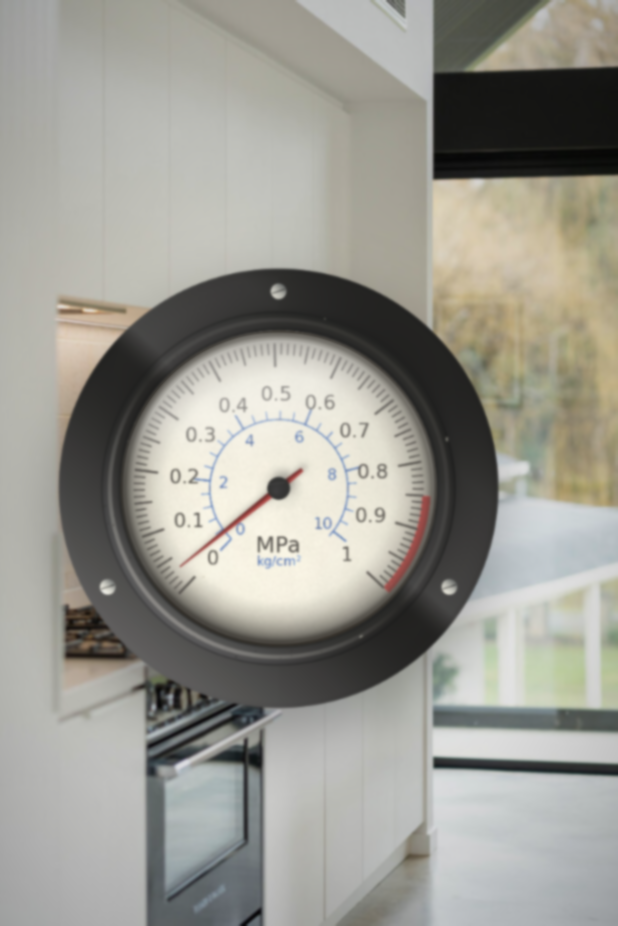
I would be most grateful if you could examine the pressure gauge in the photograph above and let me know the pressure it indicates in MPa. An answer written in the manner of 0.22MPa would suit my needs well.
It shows 0.03MPa
